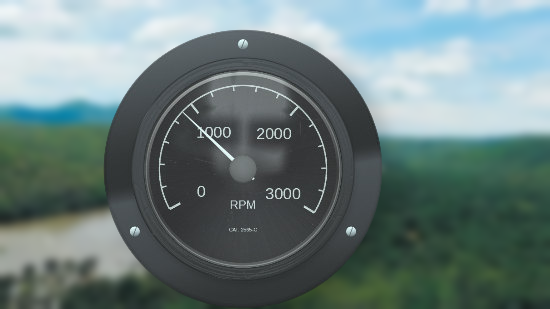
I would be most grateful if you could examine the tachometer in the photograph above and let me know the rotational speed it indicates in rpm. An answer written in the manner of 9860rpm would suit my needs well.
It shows 900rpm
